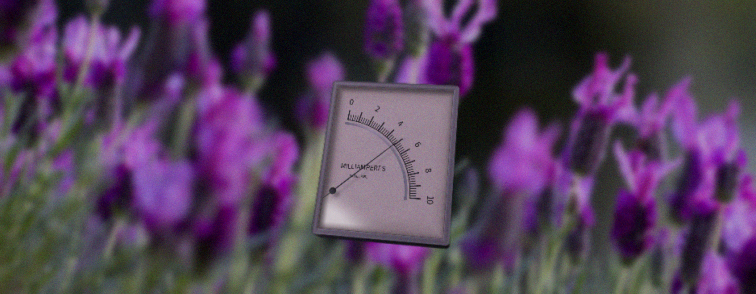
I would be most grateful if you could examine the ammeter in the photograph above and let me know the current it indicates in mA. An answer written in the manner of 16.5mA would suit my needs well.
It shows 5mA
